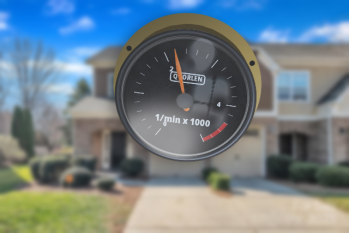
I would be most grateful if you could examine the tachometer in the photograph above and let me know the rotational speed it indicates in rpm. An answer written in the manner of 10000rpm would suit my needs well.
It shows 2200rpm
